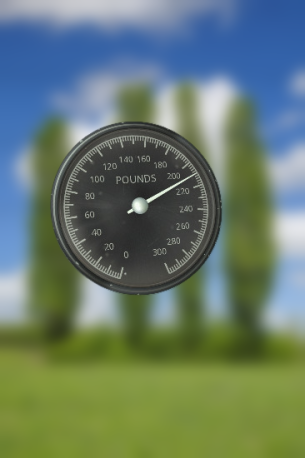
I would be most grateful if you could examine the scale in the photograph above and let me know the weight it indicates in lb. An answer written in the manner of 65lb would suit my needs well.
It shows 210lb
